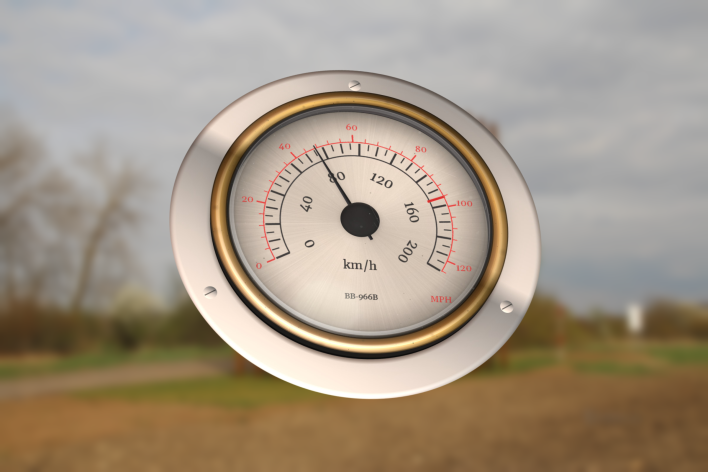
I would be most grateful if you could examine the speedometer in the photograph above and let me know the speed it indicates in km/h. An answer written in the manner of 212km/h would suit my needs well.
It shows 75km/h
